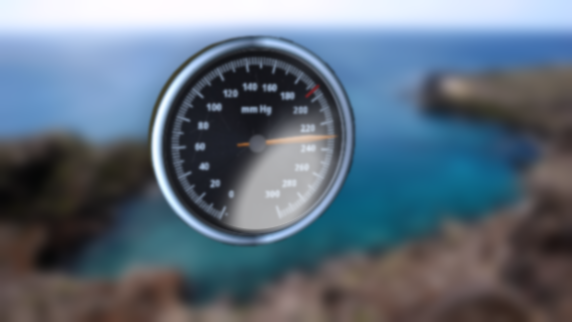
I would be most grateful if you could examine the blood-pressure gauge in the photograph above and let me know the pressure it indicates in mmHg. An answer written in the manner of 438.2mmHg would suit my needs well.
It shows 230mmHg
